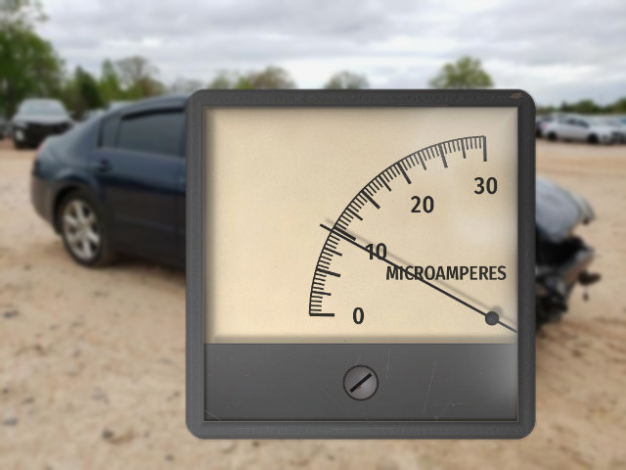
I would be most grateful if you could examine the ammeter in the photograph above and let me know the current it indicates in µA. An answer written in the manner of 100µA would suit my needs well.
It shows 9.5µA
